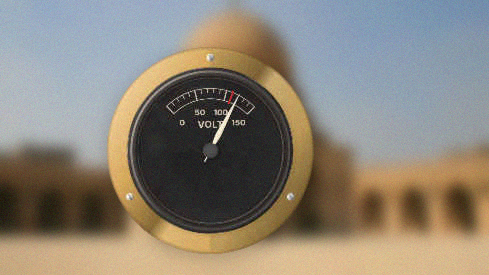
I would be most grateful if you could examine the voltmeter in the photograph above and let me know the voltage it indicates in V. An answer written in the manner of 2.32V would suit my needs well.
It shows 120V
